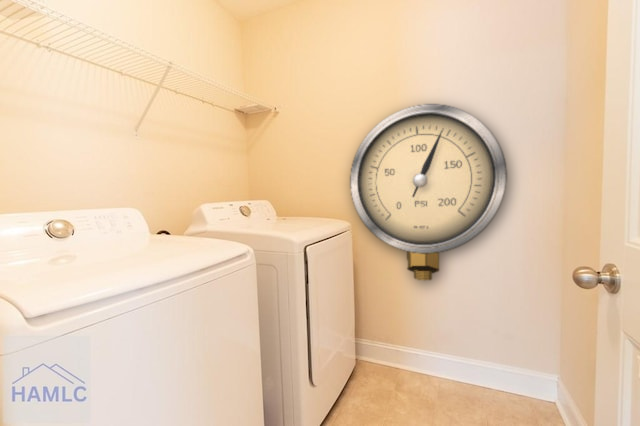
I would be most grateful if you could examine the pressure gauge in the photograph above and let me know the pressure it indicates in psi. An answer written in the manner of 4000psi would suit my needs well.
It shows 120psi
